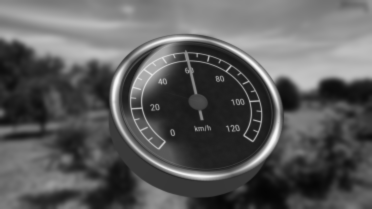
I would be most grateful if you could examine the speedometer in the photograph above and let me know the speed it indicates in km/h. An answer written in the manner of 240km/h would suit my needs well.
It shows 60km/h
